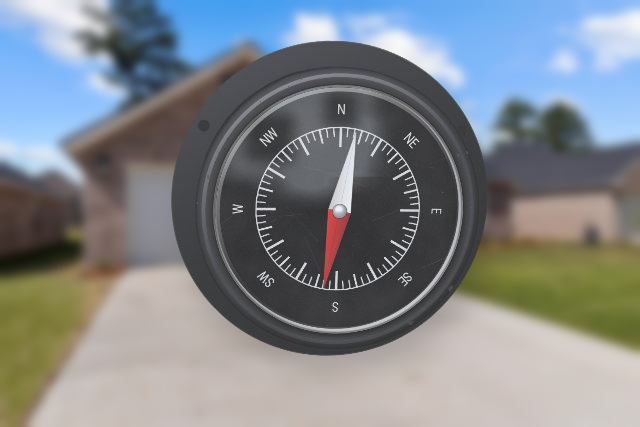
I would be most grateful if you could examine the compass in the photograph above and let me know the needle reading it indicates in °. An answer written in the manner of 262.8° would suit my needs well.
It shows 190°
